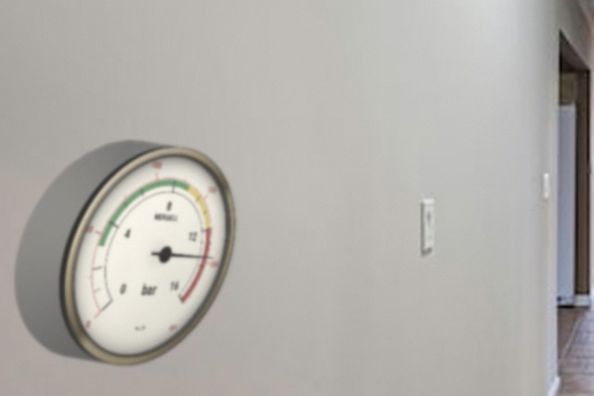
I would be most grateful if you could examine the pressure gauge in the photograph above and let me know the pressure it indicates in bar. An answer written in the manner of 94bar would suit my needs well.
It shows 13.5bar
